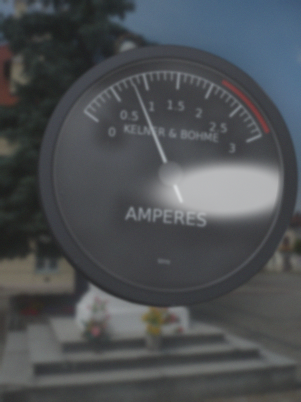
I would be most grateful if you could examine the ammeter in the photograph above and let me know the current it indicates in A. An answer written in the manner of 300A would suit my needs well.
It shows 0.8A
